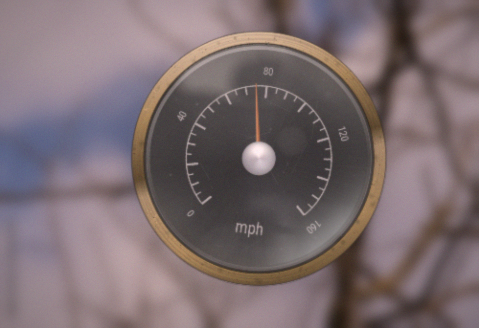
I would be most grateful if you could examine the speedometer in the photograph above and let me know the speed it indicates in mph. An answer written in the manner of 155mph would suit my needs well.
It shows 75mph
